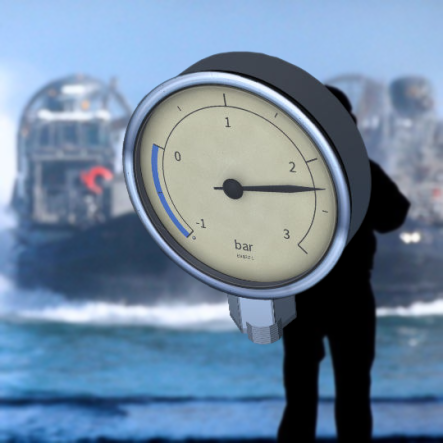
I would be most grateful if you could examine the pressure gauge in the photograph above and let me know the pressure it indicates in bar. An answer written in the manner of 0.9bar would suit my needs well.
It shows 2.25bar
